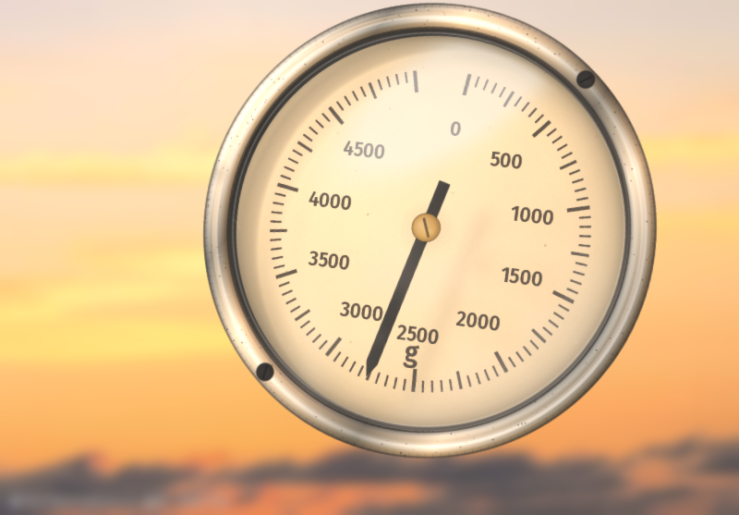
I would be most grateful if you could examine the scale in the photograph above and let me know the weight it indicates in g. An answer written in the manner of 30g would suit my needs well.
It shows 2750g
